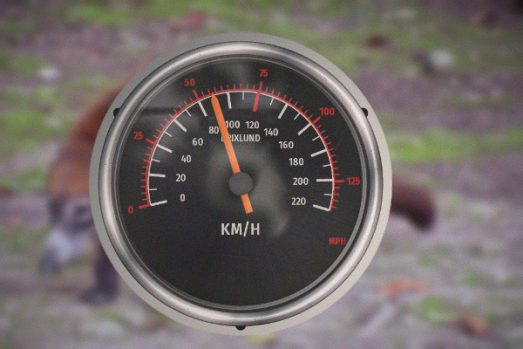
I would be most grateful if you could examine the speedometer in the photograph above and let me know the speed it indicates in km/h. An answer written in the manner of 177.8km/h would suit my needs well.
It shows 90km/h
